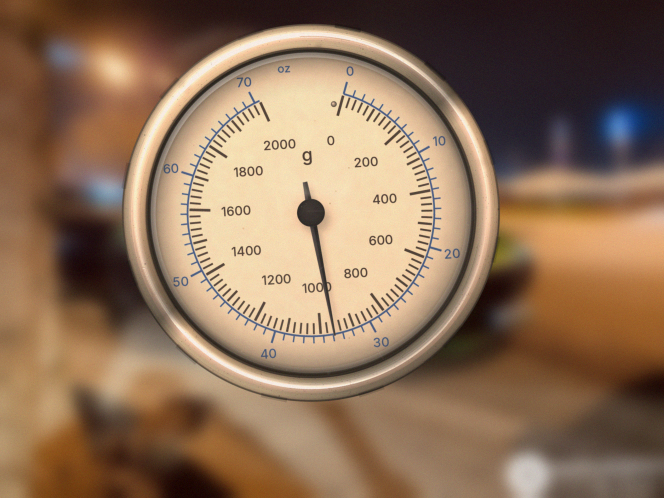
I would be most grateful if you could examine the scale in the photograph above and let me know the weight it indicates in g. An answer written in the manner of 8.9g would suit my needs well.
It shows 960g
